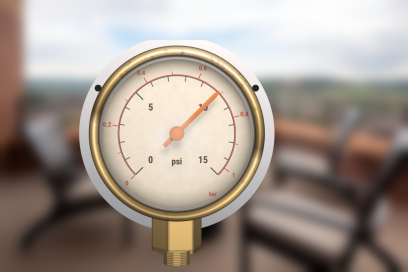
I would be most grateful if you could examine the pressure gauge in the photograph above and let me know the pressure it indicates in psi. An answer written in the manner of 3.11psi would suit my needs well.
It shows 10psi
